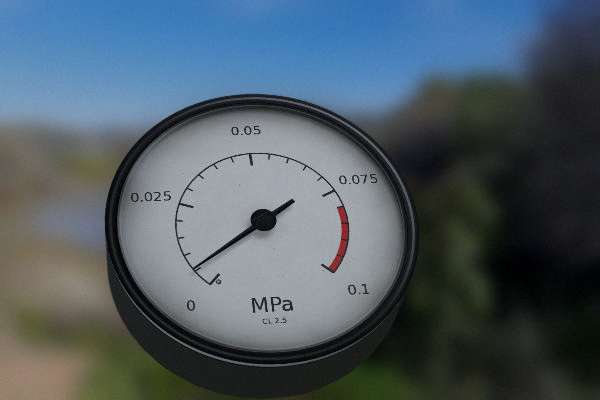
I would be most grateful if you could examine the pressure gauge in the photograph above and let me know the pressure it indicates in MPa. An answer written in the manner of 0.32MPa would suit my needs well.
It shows 0.005MPa
